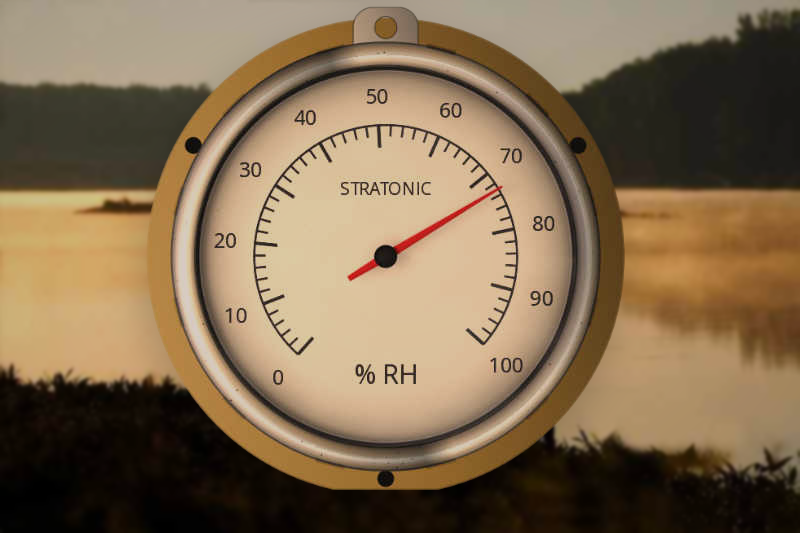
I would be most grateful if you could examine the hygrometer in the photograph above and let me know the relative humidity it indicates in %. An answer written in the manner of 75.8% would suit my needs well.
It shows 73%
